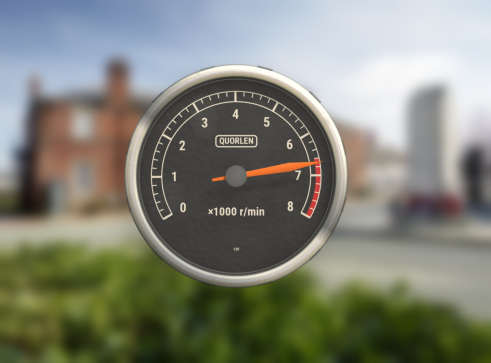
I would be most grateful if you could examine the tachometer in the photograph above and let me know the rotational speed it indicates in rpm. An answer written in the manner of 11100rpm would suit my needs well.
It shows 6700rpm
